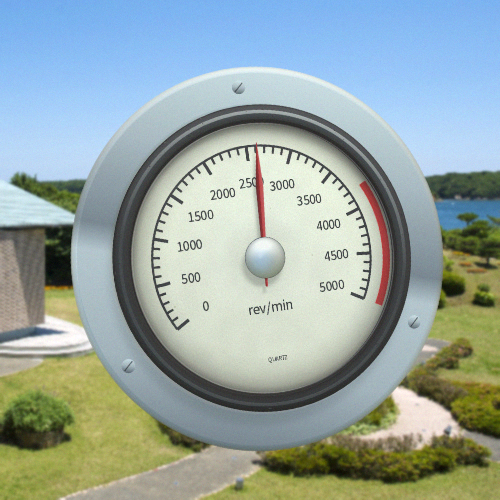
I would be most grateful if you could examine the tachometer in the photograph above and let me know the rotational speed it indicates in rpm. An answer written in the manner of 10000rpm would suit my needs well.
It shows 2600rpm
